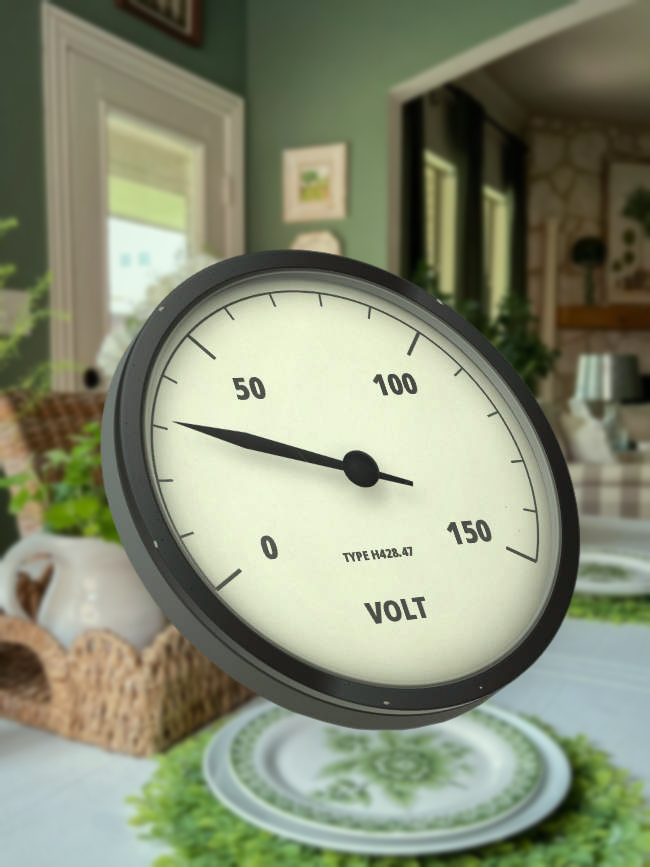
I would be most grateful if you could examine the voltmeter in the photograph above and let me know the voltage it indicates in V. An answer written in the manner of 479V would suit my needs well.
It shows 30V
